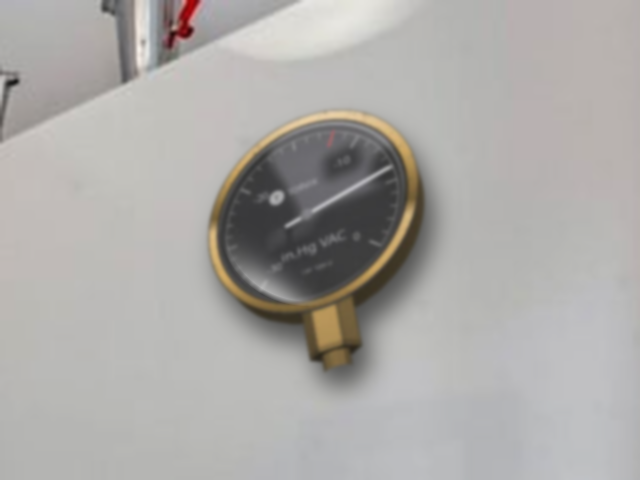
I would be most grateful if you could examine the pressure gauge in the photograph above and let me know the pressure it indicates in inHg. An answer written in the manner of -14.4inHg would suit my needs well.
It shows -6inHg
